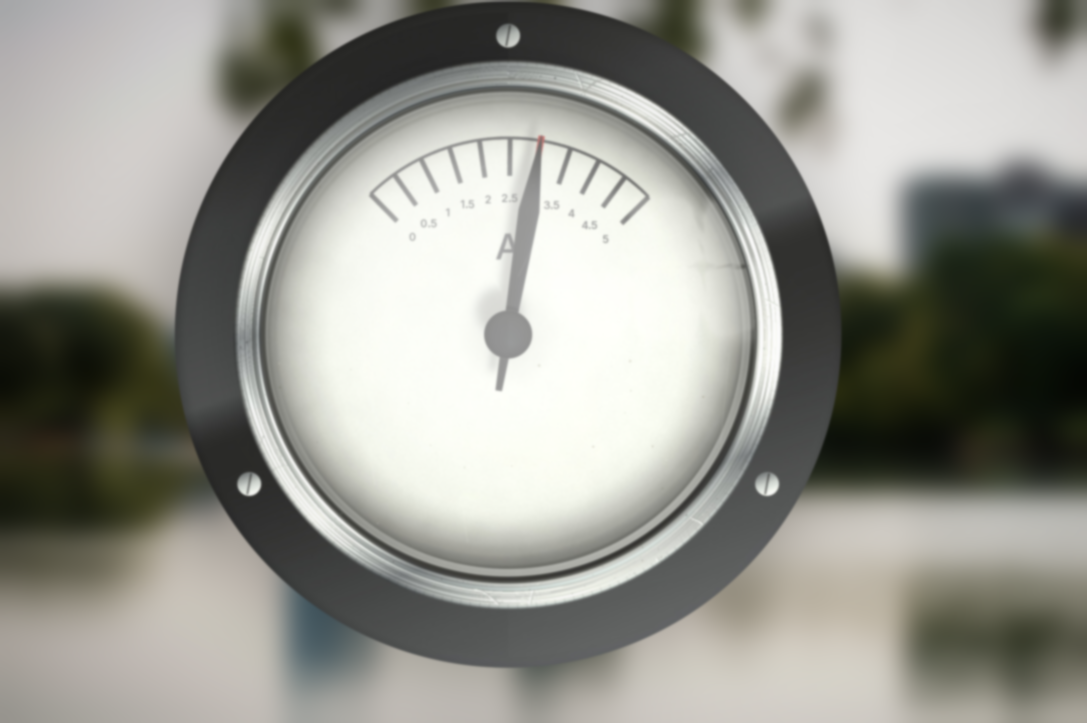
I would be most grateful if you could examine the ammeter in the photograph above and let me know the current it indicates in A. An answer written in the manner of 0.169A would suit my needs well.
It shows 3A
